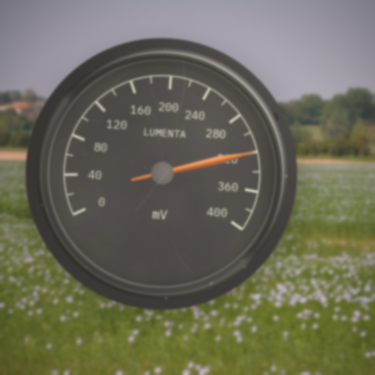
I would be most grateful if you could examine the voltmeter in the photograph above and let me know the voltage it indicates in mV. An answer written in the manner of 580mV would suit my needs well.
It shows 320mV
